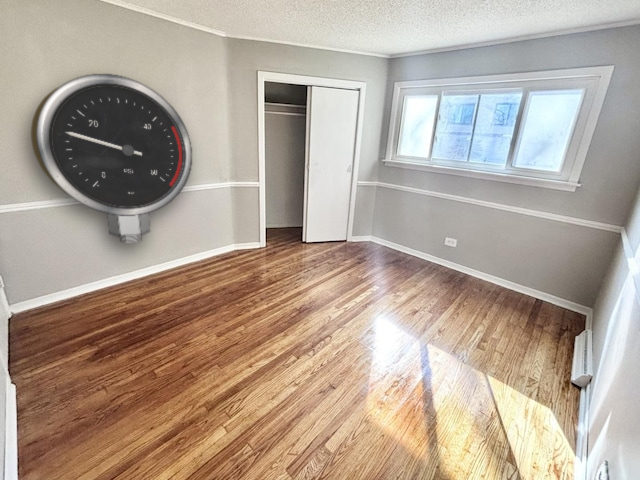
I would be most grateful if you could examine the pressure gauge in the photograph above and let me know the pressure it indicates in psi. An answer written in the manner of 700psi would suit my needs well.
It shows 14psi
